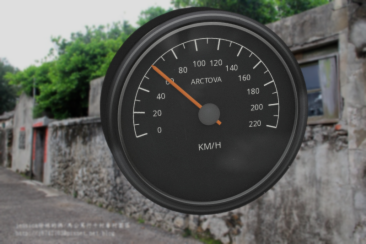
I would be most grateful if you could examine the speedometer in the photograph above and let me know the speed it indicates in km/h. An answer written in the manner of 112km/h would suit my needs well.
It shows 60km/h
